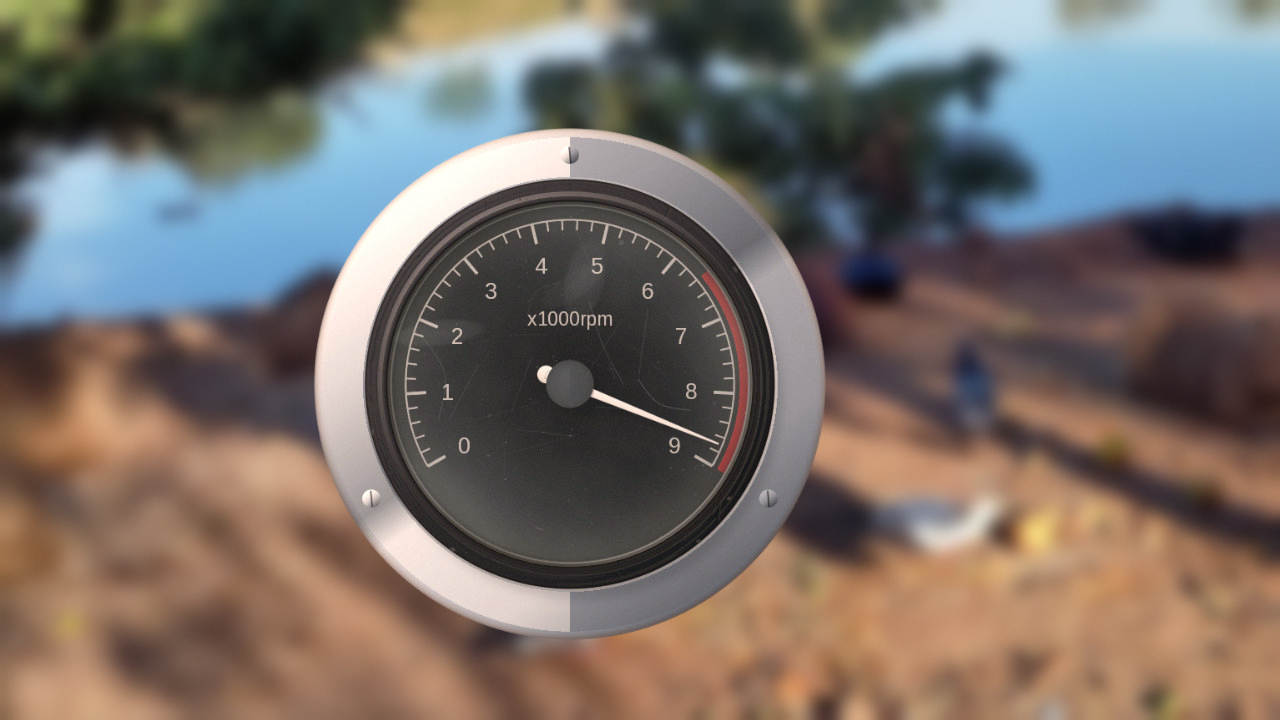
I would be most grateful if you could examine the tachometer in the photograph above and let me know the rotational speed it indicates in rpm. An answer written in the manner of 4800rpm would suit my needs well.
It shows 8700rpm
